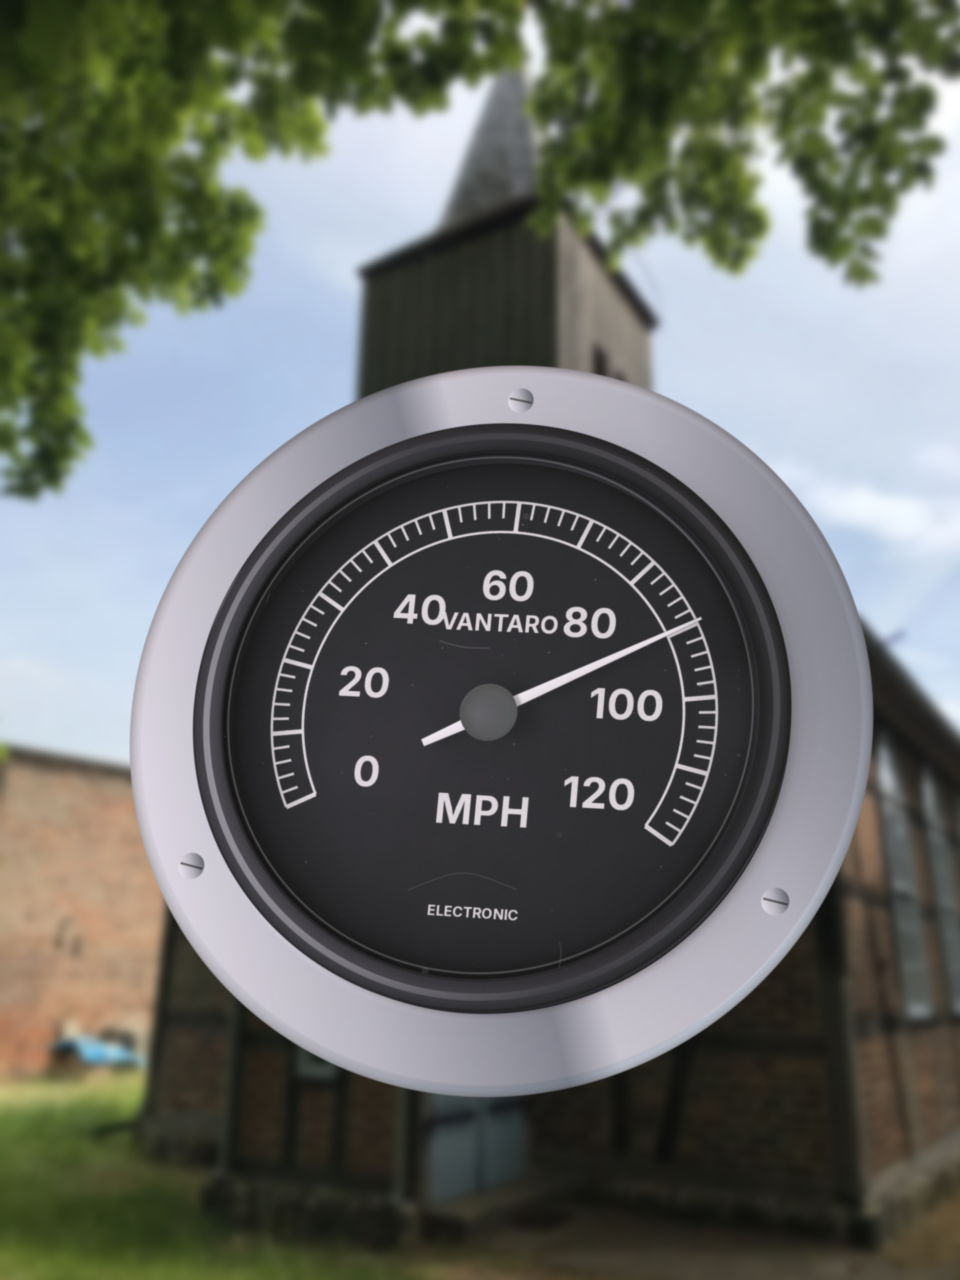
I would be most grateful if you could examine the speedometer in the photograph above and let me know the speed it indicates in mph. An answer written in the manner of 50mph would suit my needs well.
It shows 90mph
